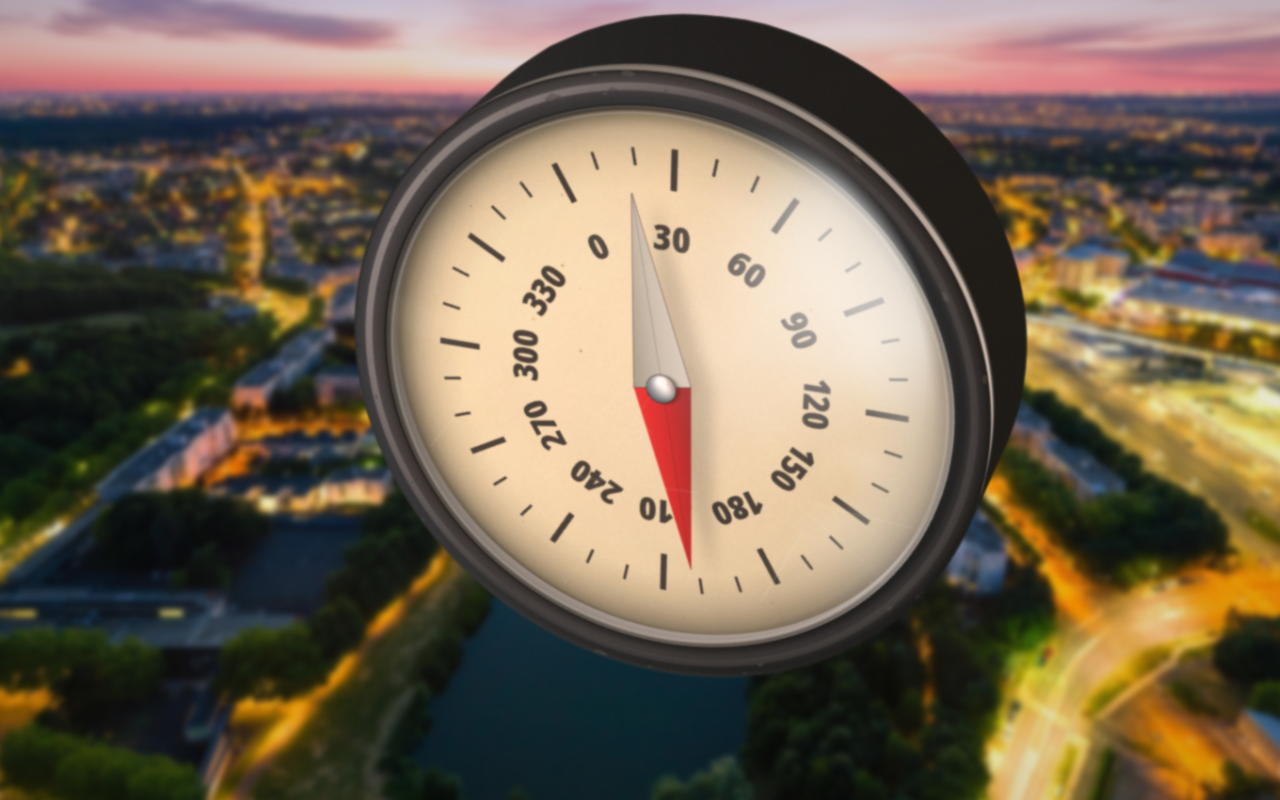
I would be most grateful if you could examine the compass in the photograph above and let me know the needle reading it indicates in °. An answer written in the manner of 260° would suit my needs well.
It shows 200°
